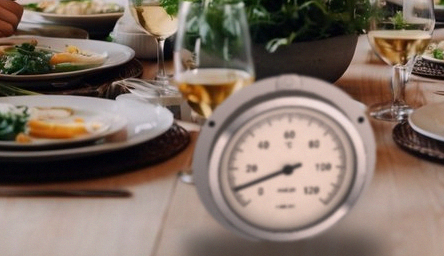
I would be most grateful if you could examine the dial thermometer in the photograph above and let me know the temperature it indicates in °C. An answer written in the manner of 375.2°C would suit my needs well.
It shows 10°C
